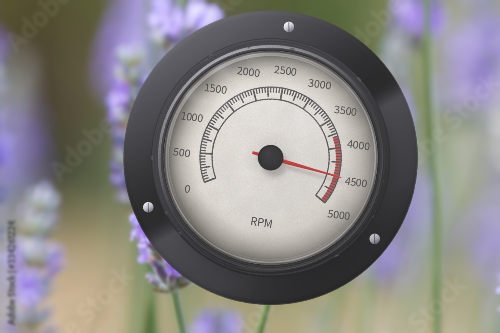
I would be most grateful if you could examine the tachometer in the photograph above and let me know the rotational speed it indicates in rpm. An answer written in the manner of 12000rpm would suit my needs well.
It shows 4500rpm
